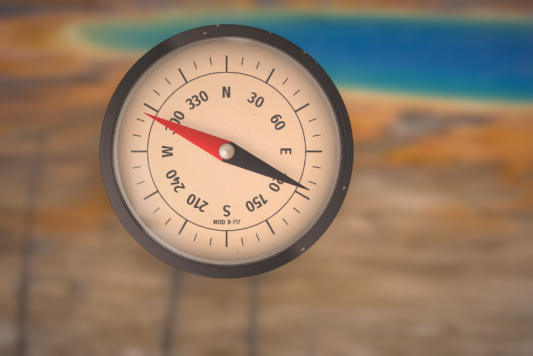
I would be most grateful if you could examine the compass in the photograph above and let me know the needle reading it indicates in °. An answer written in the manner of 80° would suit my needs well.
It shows 295°
